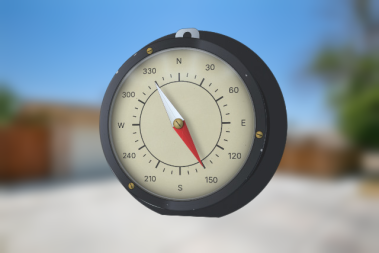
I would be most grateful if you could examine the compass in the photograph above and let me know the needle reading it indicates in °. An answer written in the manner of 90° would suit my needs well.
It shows 150°
